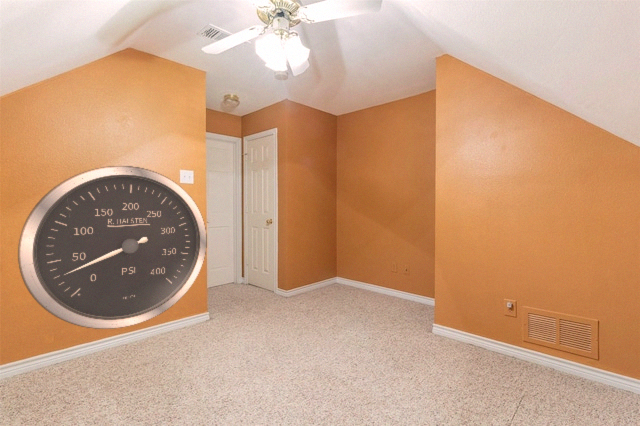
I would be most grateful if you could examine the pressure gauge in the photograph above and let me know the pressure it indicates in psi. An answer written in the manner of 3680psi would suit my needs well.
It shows 30psi
